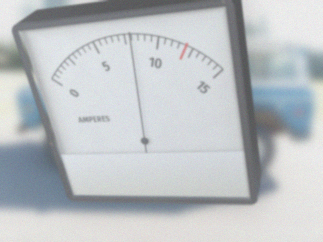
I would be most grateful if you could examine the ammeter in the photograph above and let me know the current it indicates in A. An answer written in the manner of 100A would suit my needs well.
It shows 8A
